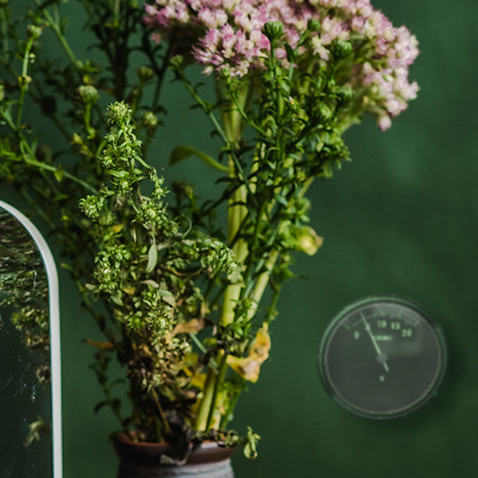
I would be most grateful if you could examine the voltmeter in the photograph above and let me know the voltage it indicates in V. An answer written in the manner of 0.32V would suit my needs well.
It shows 5V
